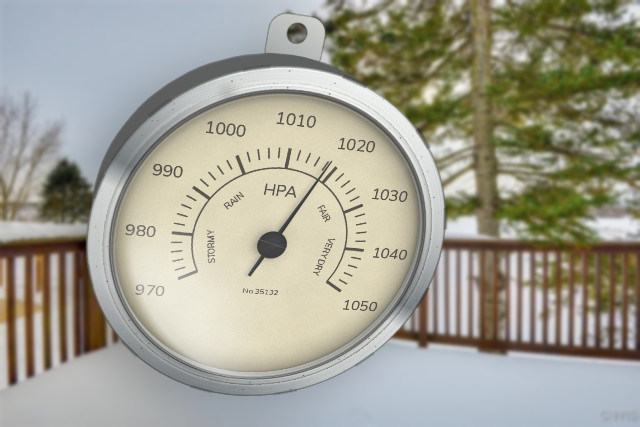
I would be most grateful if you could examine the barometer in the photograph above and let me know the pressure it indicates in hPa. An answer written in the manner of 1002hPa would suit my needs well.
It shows 1018hPa
